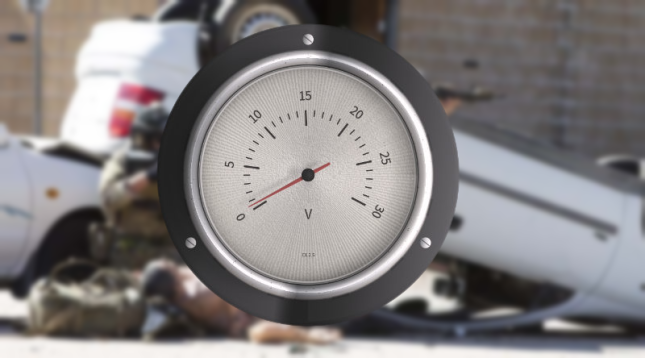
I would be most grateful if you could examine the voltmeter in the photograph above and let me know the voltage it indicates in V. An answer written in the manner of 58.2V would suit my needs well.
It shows 0.5V
